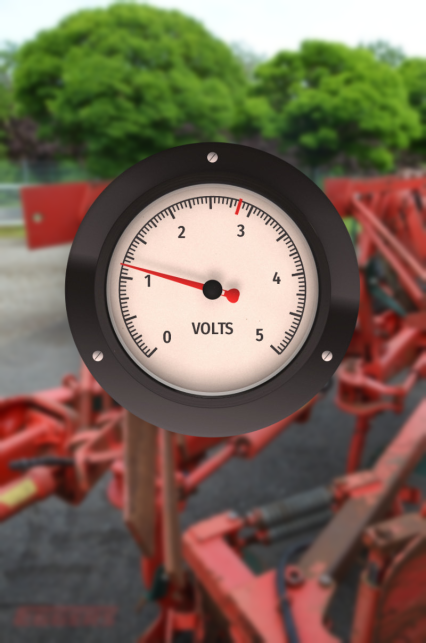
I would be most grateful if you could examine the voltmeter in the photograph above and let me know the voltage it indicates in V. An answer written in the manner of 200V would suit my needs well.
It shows 1.15V
